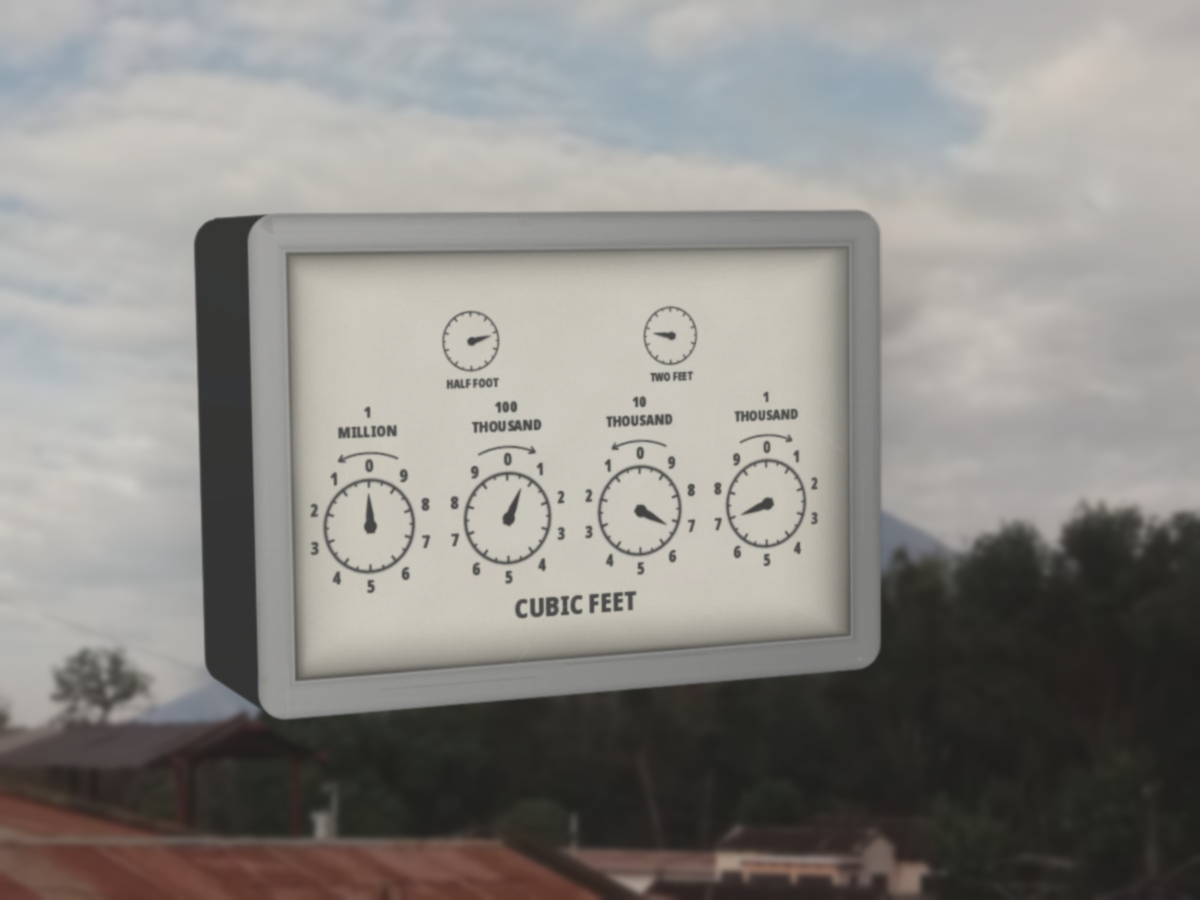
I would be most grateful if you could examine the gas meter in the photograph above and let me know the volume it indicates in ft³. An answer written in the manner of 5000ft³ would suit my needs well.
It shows 6700ft³
